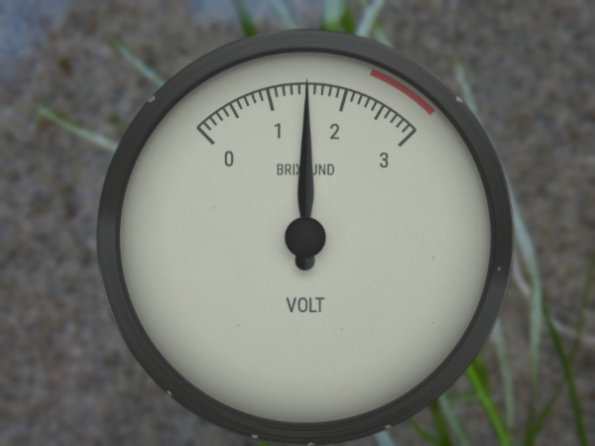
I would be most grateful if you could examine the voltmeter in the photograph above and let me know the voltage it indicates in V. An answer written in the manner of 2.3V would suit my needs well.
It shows 1.5V
